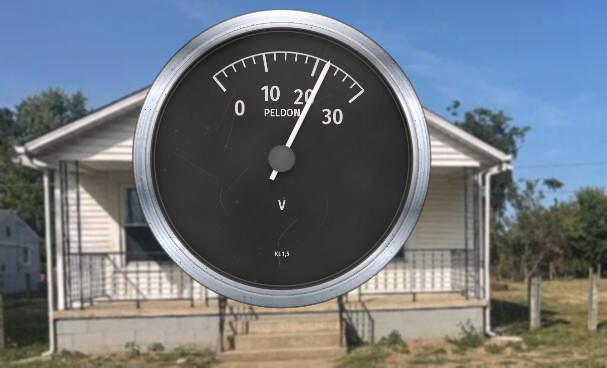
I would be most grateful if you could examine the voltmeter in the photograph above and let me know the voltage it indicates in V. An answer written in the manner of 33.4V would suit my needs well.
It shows 22V
